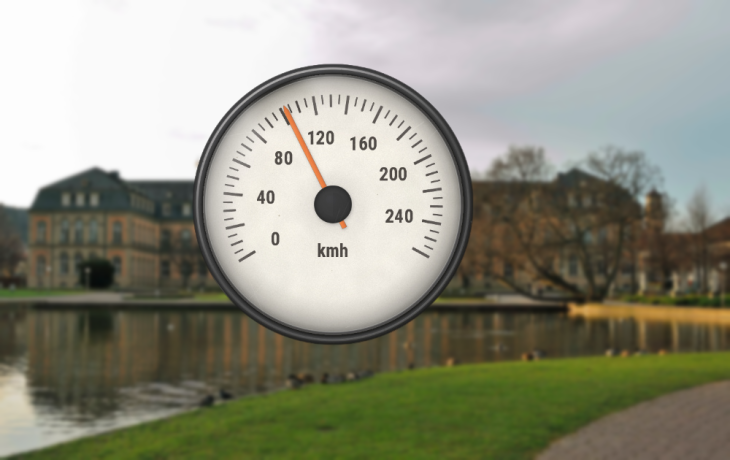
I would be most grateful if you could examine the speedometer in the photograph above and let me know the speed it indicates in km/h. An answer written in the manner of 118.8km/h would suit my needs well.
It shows 102.5km/h
